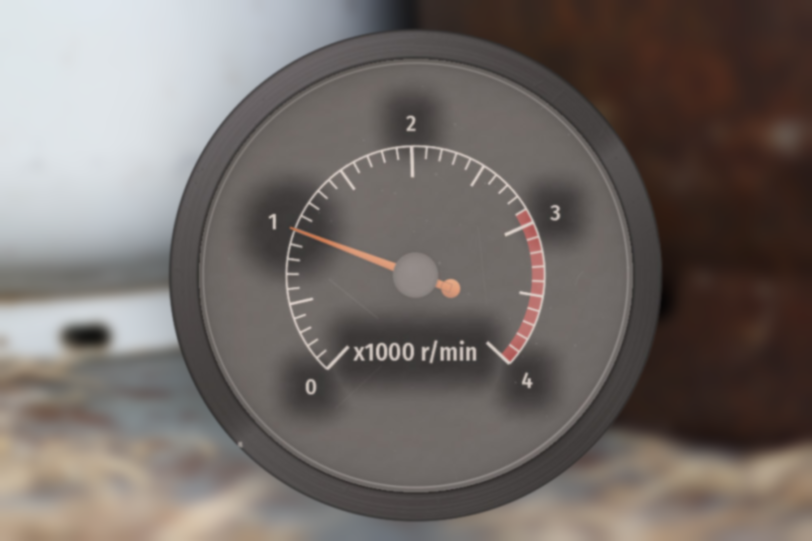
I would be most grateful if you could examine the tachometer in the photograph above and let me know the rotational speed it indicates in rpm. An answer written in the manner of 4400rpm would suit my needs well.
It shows 1000rpm
